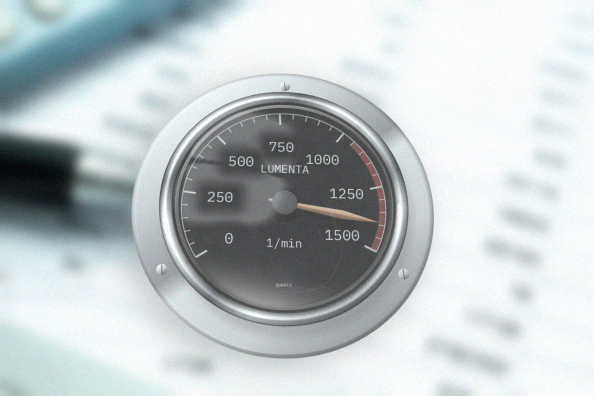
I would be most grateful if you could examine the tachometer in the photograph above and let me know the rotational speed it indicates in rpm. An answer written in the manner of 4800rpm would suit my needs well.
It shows 1400rpm
